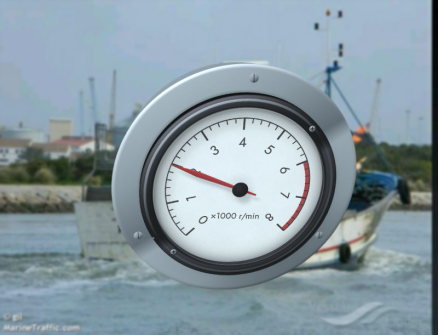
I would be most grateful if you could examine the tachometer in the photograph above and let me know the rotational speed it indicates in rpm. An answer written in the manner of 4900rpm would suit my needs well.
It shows 2000rpm
